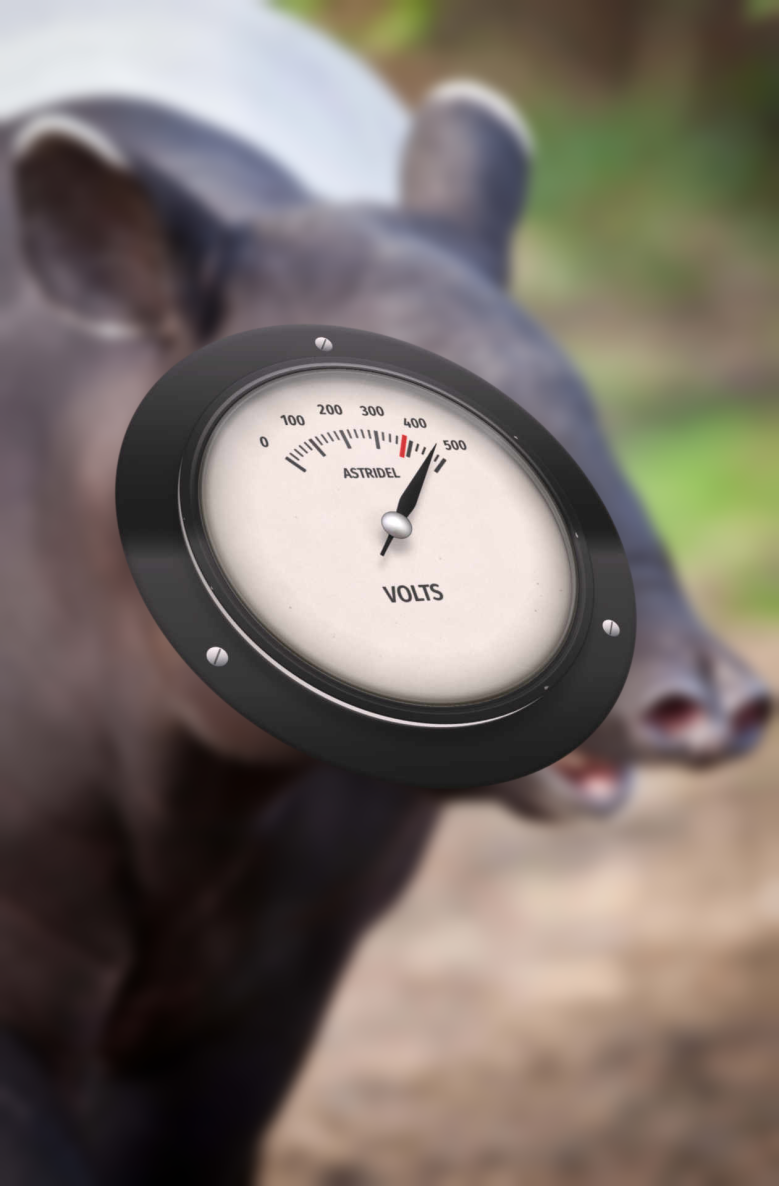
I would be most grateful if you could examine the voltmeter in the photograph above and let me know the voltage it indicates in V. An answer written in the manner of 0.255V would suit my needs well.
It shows 460V
